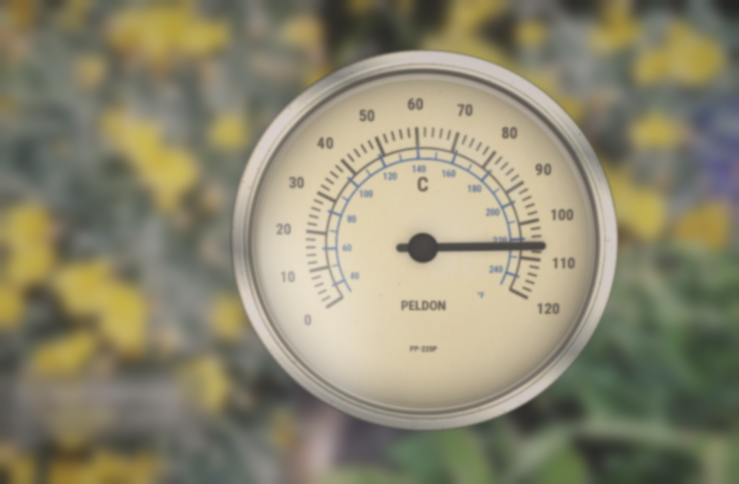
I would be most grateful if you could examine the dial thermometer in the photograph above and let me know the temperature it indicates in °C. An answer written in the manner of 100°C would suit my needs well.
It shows 106°C
